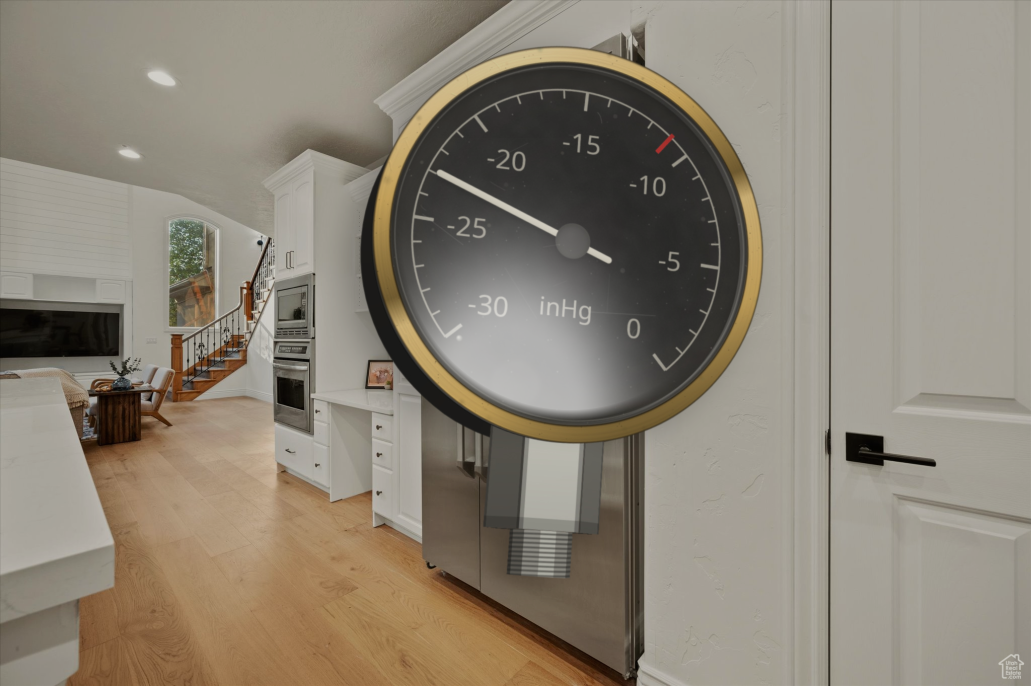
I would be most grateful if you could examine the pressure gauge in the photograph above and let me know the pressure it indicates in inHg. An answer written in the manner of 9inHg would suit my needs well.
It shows -23inHg
